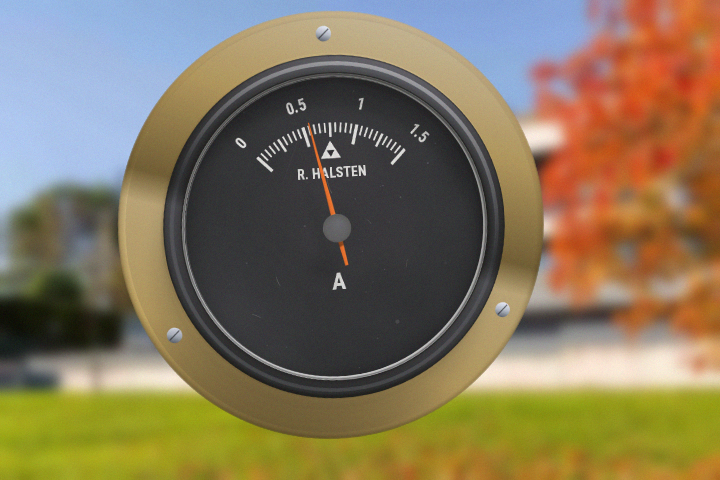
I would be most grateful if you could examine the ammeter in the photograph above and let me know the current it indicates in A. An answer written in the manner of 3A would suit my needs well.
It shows 0.55A
